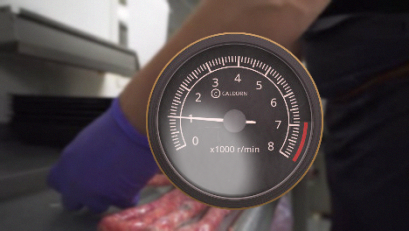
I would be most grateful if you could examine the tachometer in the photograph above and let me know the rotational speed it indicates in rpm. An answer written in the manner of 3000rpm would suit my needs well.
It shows 1000rpm
